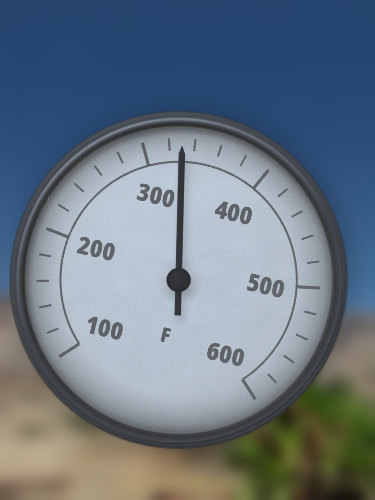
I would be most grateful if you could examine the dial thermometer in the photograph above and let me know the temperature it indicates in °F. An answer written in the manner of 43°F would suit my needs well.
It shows 330°F
